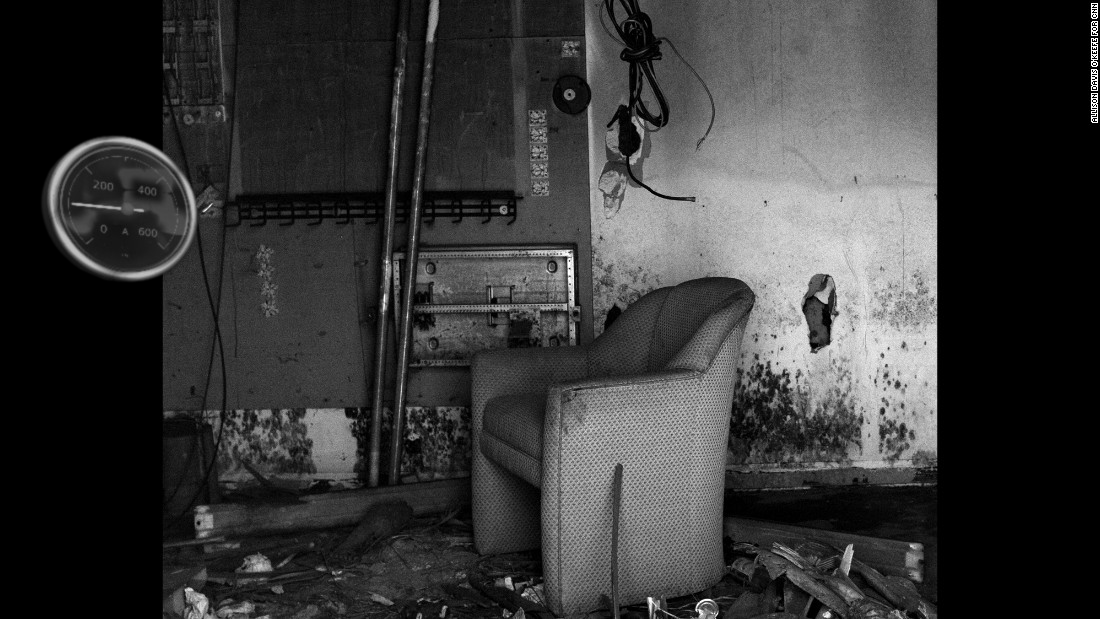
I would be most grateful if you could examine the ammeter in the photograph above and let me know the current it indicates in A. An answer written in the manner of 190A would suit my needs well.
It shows 100A
